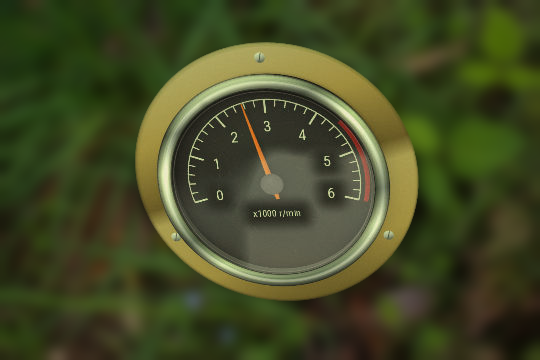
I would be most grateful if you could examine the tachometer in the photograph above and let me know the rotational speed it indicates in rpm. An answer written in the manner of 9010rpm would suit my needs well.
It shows 2600rpm
